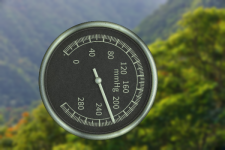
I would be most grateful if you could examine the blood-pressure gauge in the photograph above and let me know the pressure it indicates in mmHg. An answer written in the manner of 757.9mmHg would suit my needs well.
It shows 220mmHg
